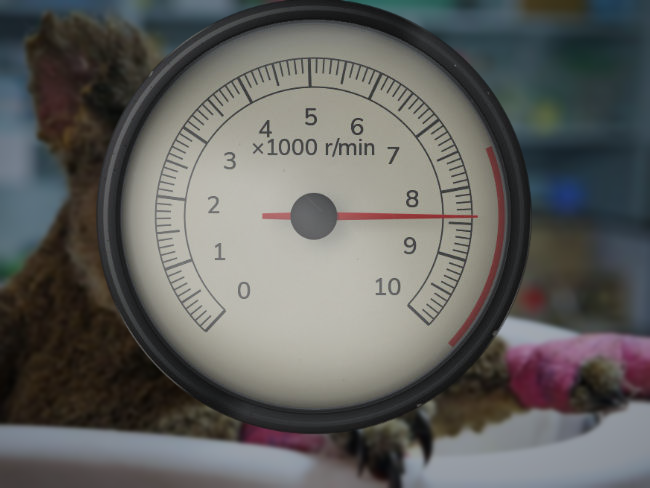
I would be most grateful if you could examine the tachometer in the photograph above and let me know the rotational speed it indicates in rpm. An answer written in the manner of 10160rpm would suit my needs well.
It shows 8400rpm
